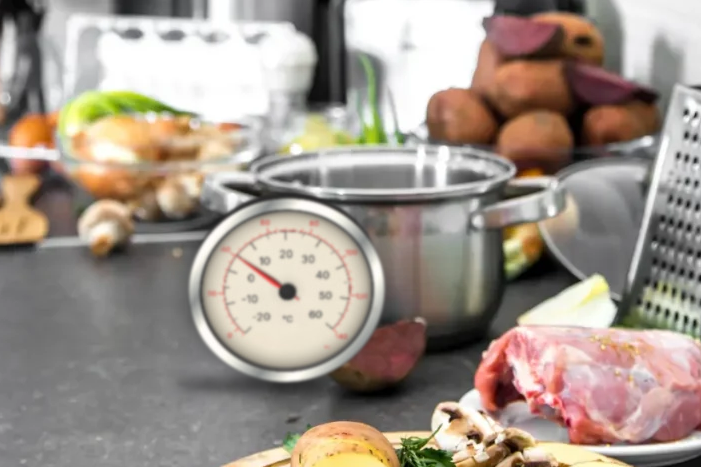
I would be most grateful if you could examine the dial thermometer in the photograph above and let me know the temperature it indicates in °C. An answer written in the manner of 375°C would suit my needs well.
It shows 5°C
